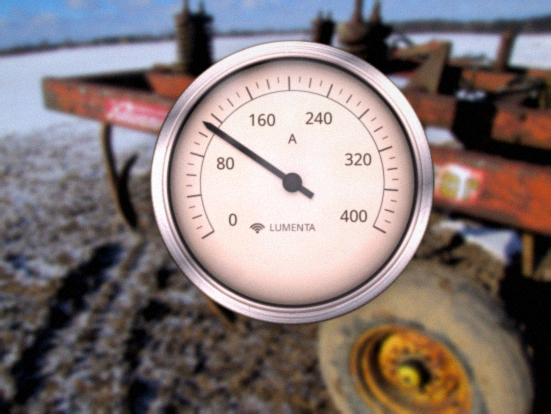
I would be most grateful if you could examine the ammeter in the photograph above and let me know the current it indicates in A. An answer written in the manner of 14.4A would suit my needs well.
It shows 110A
